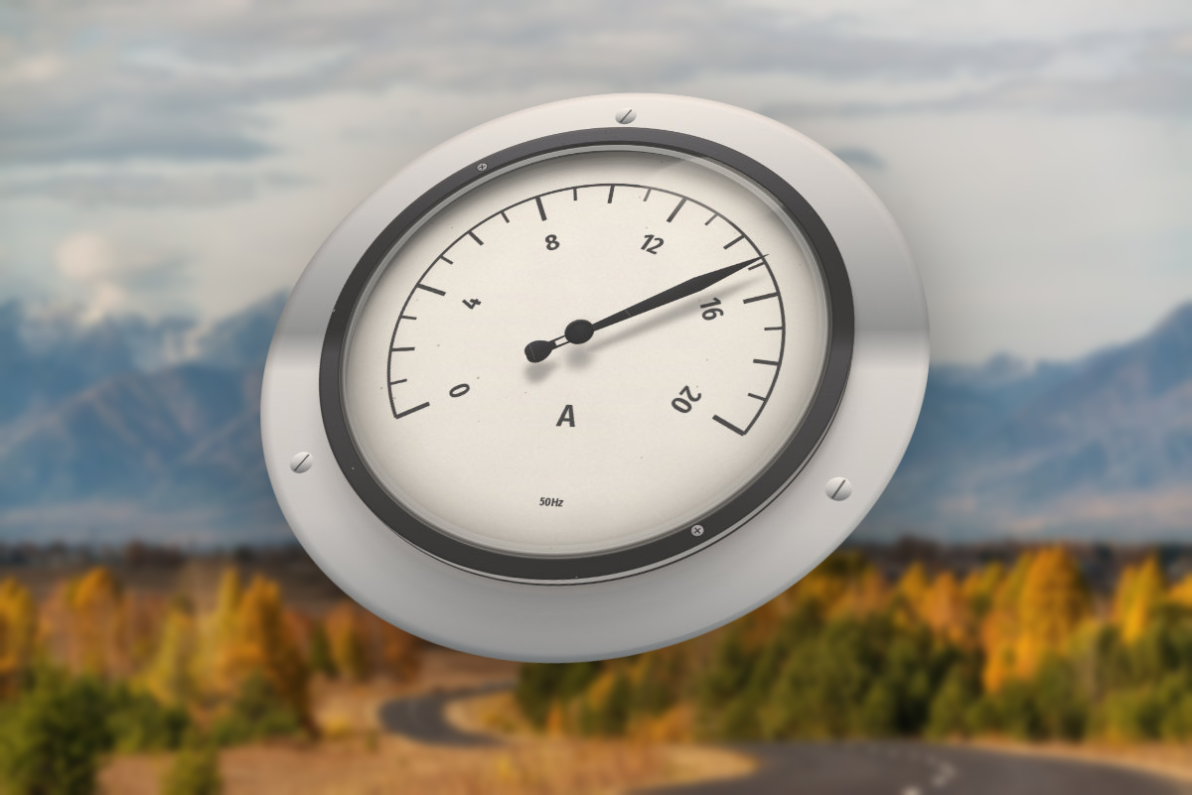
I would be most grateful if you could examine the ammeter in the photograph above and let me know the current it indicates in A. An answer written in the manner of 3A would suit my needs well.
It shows 15A
